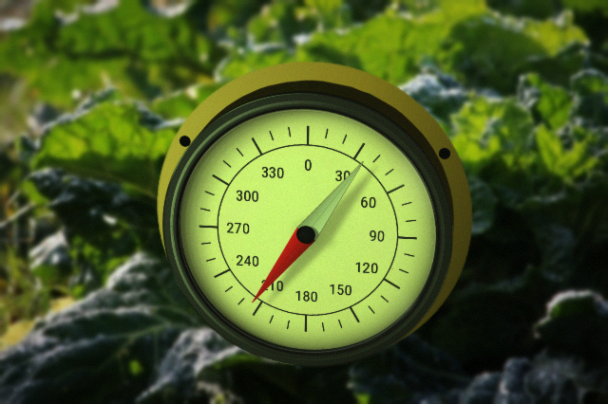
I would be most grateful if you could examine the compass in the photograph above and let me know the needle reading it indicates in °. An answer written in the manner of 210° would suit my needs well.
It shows 215°
